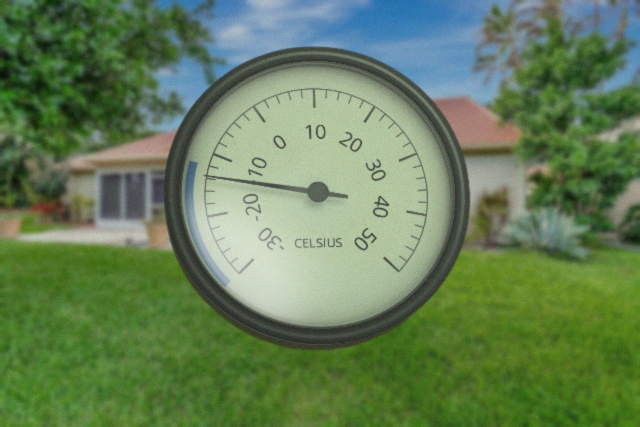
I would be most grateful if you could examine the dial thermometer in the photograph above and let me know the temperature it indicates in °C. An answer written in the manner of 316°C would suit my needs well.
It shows -14°C
